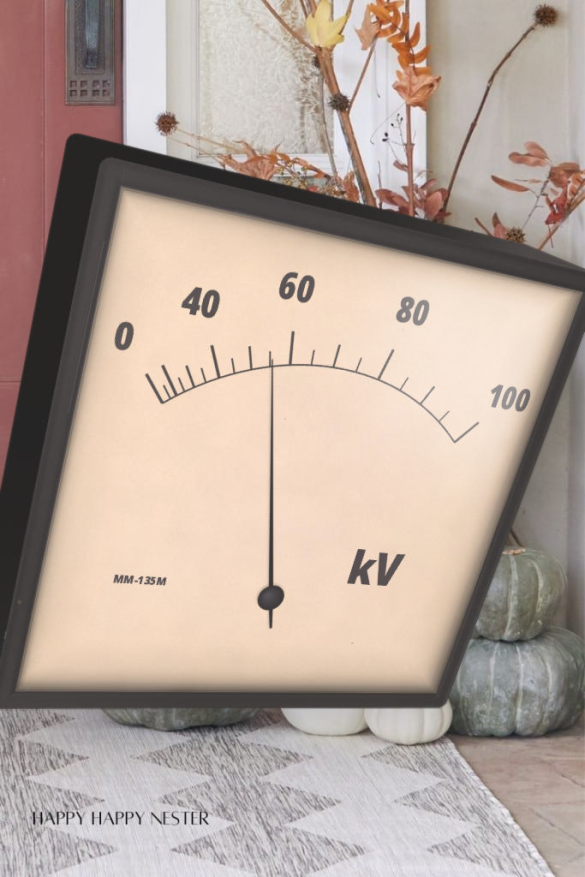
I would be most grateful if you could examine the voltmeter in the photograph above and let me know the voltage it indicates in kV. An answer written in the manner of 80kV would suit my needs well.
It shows 55kV
